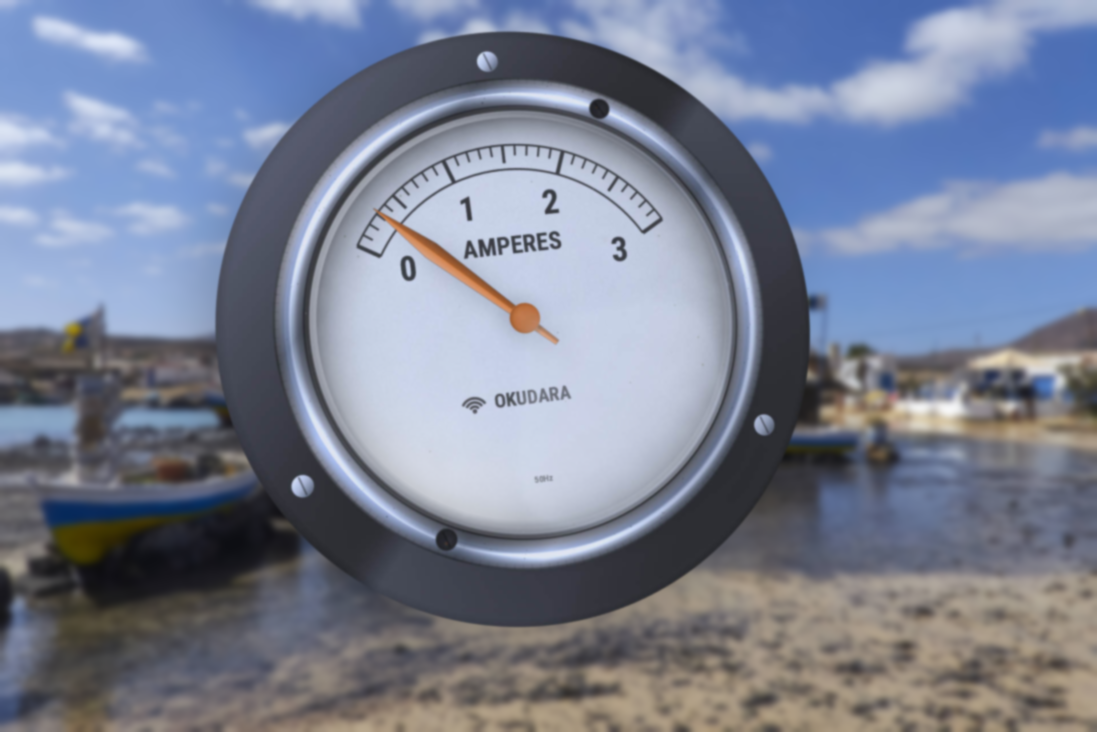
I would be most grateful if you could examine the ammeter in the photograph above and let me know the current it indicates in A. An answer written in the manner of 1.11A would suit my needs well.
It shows 0.3A
